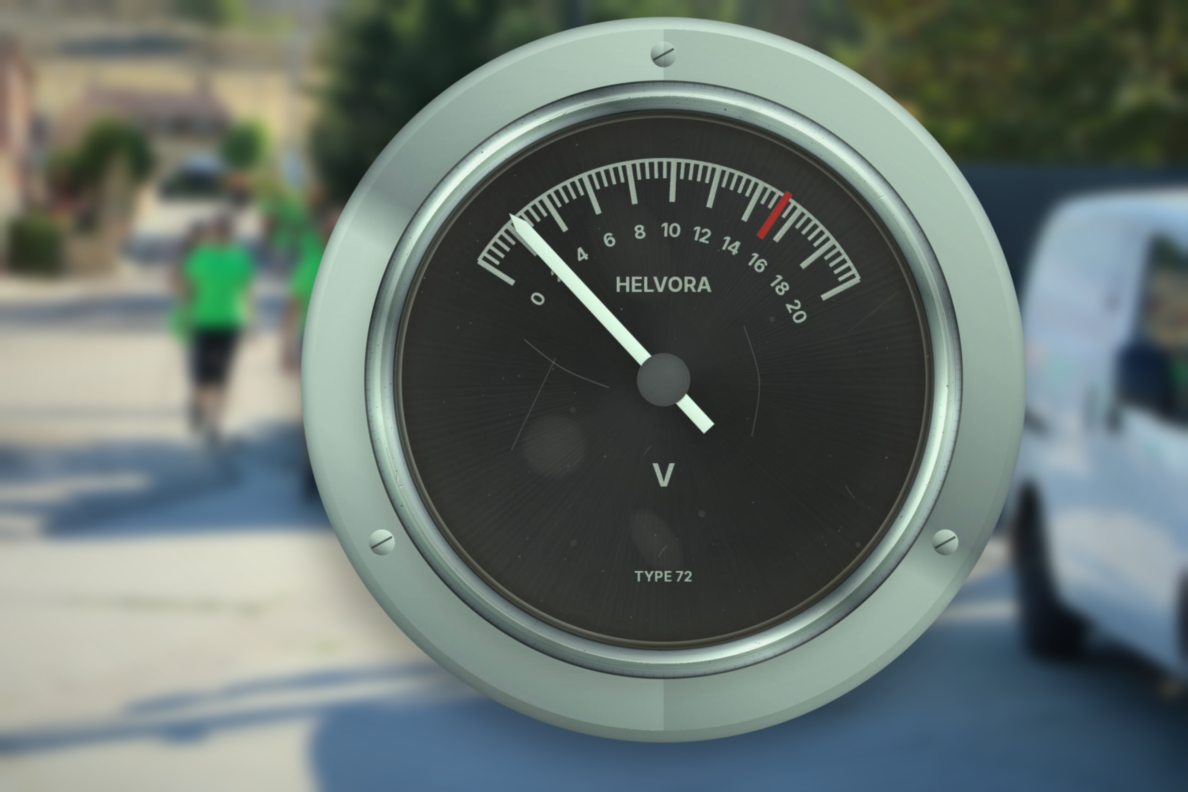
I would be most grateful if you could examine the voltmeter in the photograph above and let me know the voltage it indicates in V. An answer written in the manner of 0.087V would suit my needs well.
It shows 2.4V
